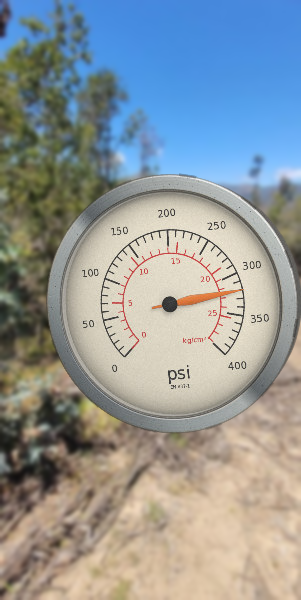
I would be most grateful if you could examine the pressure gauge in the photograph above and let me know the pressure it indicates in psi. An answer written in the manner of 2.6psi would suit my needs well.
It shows 320psi
